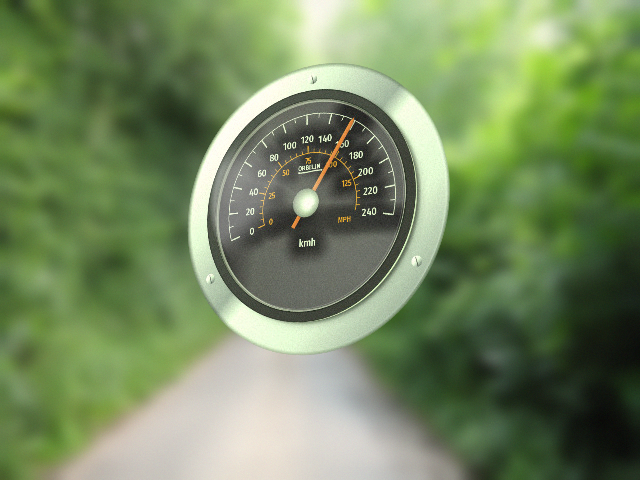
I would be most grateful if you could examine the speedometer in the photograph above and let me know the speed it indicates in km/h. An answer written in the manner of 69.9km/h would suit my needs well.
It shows 160km/h
